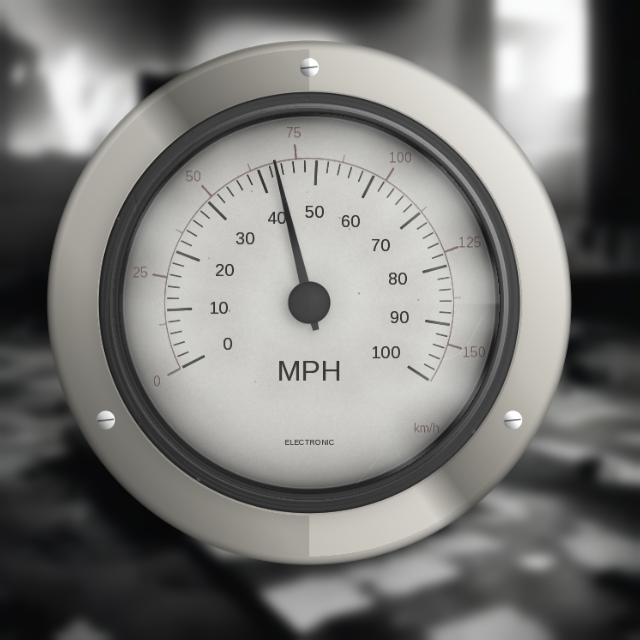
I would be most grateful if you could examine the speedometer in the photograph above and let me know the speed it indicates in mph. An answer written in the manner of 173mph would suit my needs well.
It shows 43mph
